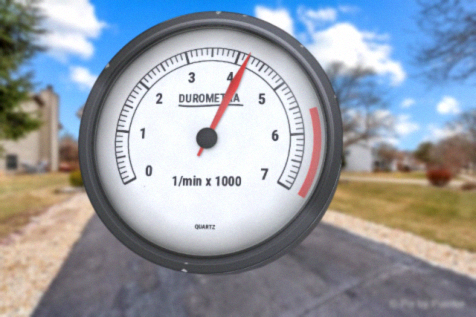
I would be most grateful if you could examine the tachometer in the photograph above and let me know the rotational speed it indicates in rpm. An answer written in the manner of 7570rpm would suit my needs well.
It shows 4200rpm
